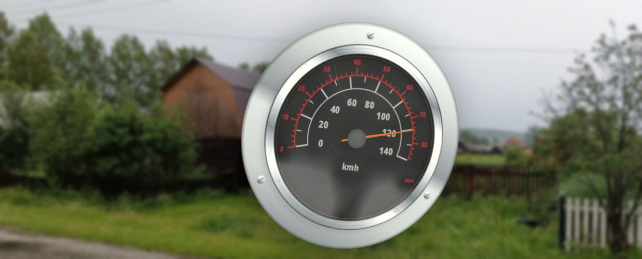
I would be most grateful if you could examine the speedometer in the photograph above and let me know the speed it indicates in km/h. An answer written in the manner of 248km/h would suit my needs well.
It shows 120km/h
